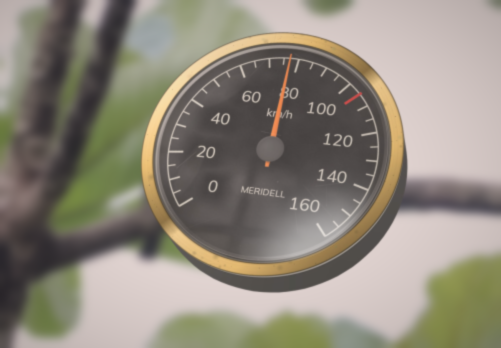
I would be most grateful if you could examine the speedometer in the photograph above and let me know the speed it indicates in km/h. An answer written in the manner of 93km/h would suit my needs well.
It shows 77.5km/h
